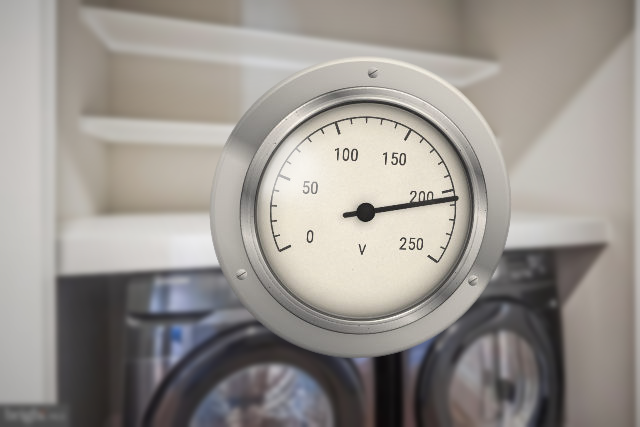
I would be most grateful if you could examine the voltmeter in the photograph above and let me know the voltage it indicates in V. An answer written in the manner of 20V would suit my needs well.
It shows 205V
